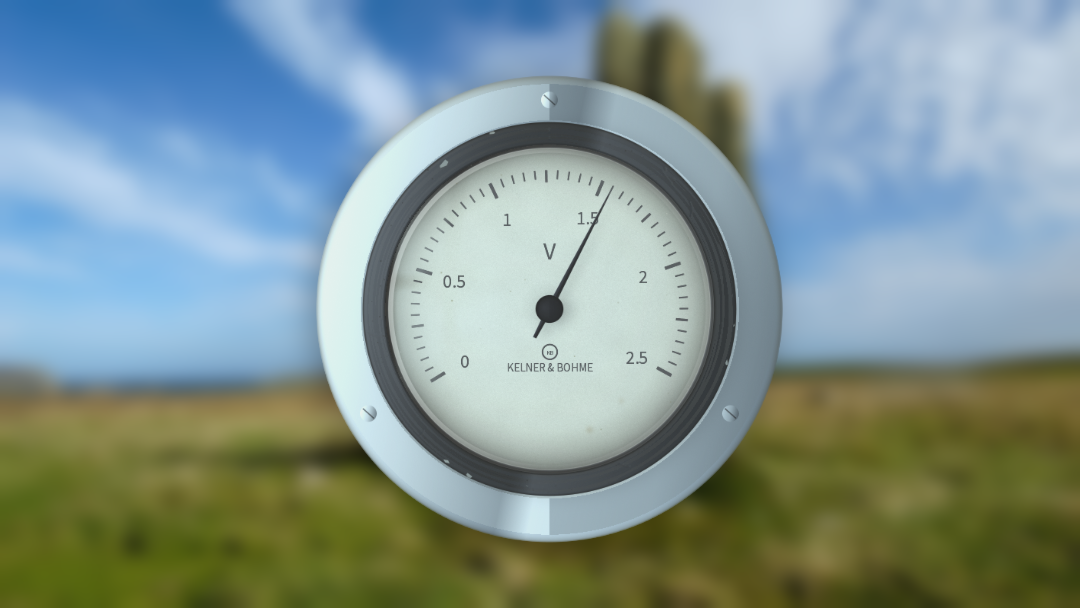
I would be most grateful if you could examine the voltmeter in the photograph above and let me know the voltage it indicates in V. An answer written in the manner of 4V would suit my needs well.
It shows 1.55V
